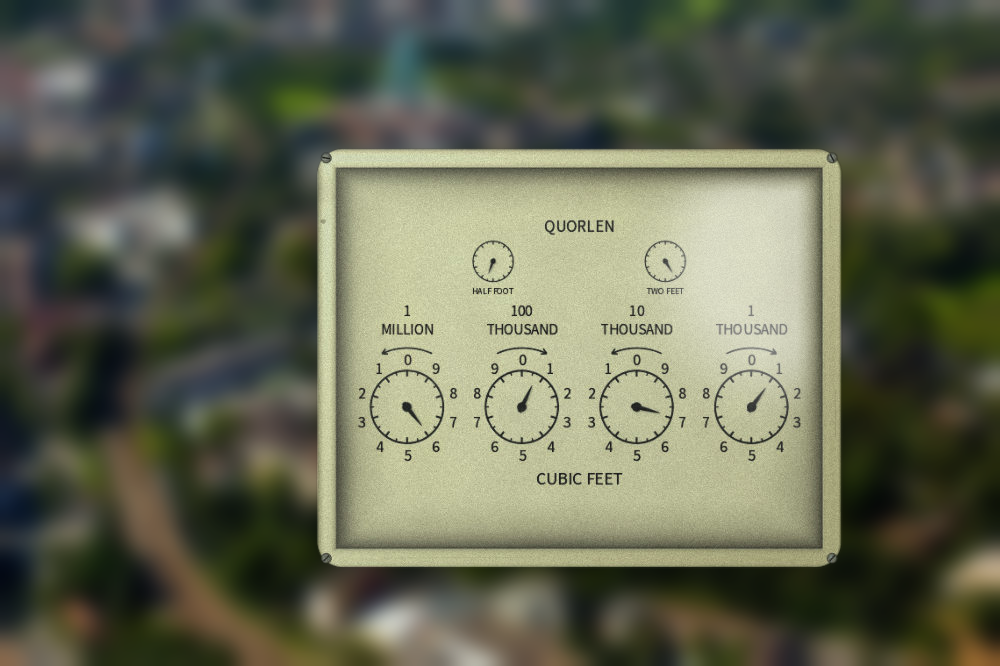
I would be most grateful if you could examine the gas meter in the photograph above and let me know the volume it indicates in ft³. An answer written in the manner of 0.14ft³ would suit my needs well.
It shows 607100ft³
